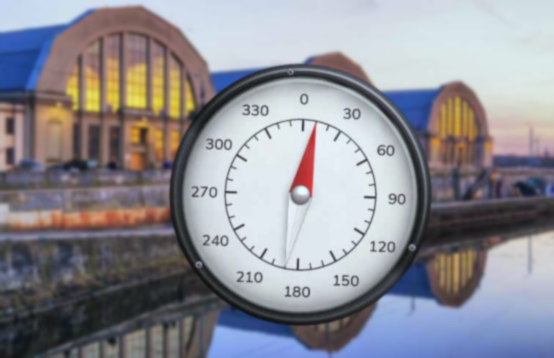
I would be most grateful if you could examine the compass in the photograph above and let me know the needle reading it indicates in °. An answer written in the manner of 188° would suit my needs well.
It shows 10°
